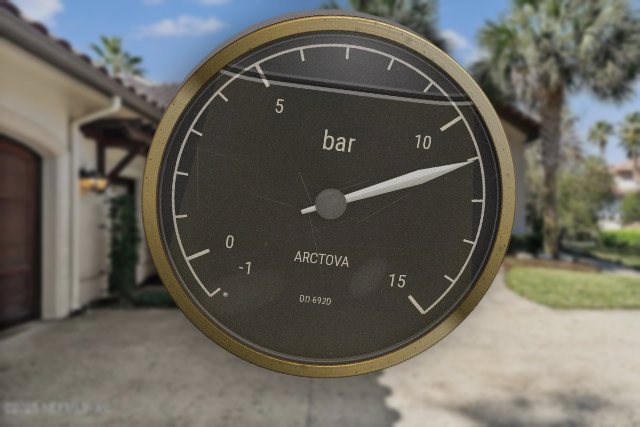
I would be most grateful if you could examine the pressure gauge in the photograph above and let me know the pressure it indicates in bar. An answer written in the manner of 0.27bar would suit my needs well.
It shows 11bar
